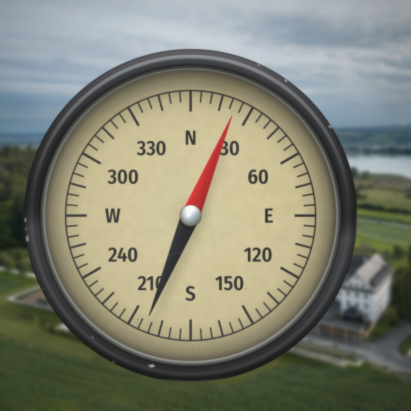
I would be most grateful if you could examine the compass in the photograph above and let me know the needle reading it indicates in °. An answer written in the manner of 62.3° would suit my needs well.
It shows 22.5°
